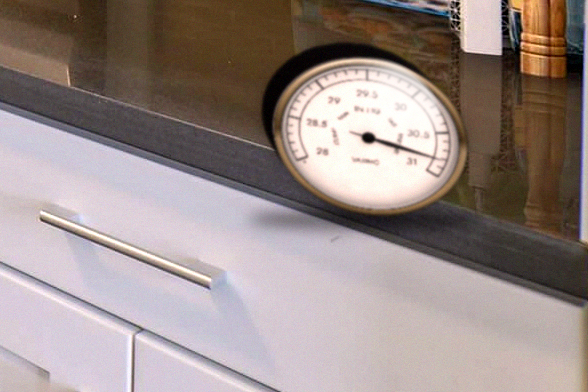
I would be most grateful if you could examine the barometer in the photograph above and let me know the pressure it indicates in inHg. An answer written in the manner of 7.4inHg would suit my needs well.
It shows 30.8inHg
